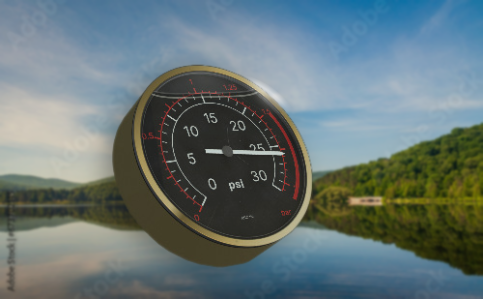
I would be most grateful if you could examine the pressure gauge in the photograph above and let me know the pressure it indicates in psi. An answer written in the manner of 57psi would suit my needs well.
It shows 26psi
